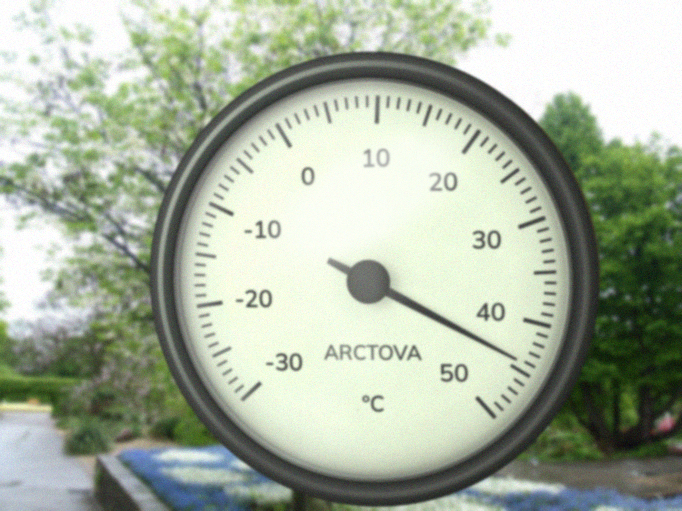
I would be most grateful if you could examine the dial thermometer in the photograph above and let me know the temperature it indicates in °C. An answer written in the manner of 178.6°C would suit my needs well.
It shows 44°C
